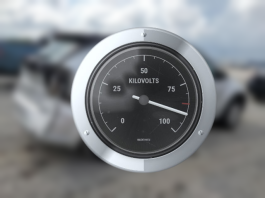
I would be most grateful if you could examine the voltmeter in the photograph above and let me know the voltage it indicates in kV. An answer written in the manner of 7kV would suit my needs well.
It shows 90kV
